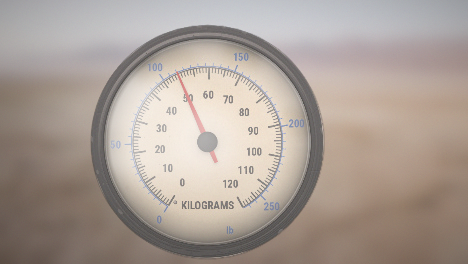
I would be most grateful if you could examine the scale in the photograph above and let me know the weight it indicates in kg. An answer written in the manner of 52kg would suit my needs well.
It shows 50kg
